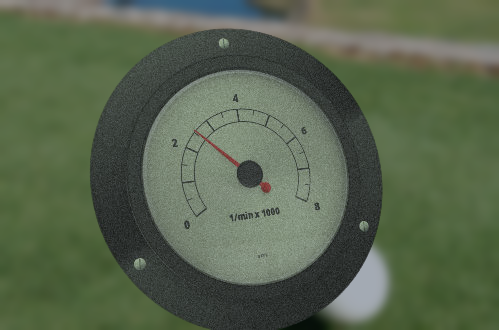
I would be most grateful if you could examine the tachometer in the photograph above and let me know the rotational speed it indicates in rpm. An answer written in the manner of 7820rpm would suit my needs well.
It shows 2500rpm
